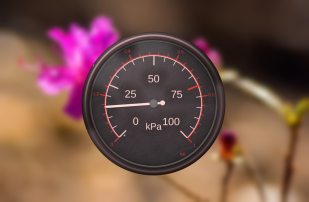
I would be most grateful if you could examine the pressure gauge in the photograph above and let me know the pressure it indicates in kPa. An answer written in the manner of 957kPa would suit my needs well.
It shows 15kPa
